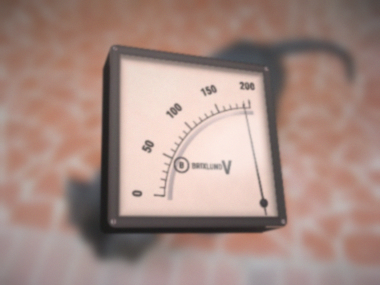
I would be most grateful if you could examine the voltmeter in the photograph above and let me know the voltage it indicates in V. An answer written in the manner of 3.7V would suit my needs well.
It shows 190V
